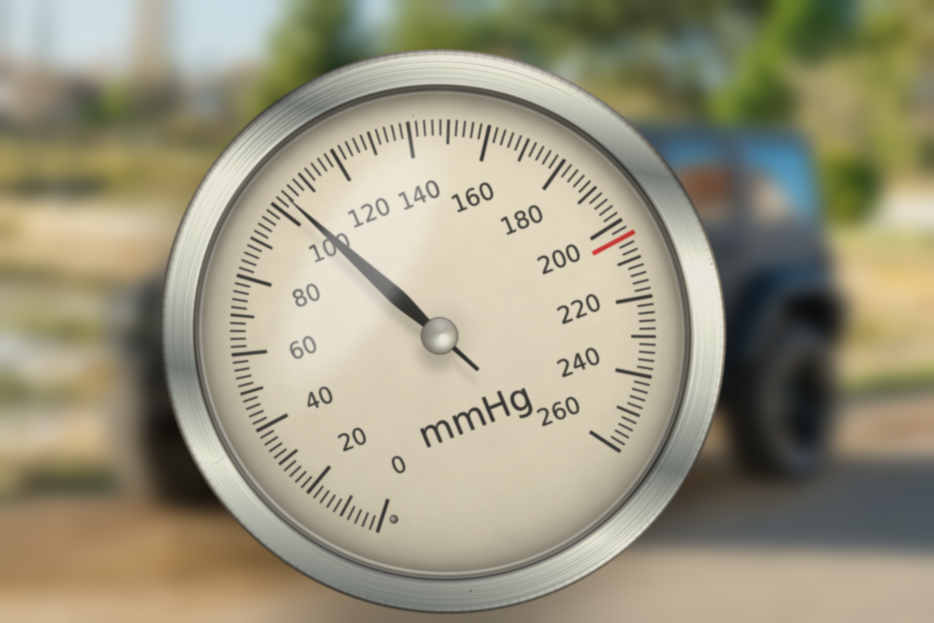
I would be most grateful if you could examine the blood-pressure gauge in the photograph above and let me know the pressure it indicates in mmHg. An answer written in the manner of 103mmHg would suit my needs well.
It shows 104mmHg
